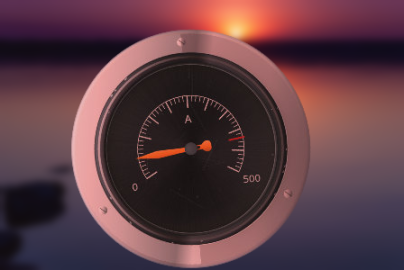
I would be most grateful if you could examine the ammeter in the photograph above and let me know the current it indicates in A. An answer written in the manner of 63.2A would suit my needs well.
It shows 50A
